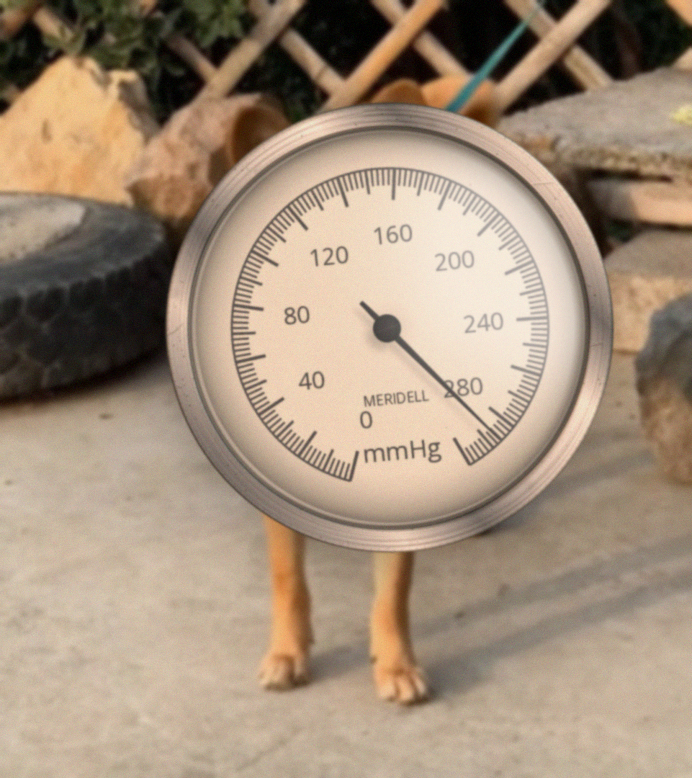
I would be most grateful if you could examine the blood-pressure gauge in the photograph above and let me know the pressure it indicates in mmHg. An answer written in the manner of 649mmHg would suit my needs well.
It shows 286mmHg
